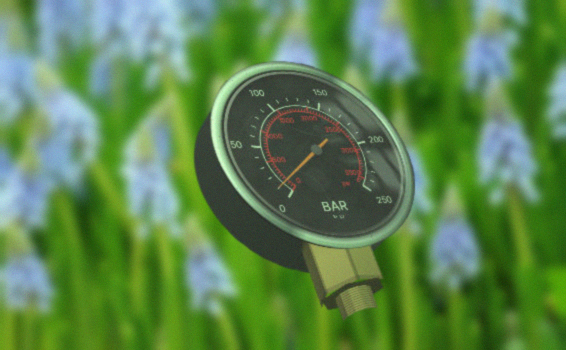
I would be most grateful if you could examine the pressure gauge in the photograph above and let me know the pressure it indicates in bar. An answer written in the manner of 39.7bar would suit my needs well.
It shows 10bar
